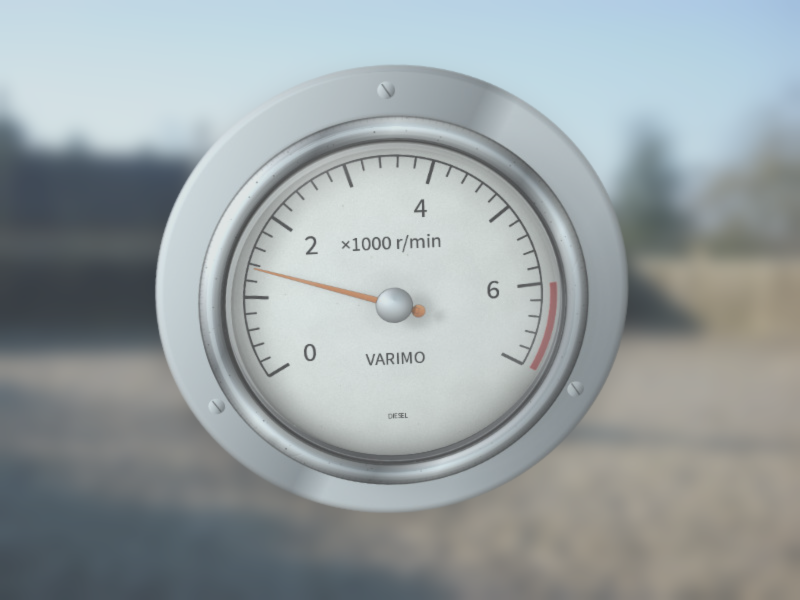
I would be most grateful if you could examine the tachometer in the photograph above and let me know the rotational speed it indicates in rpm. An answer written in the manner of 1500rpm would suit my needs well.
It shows 1400rpm
